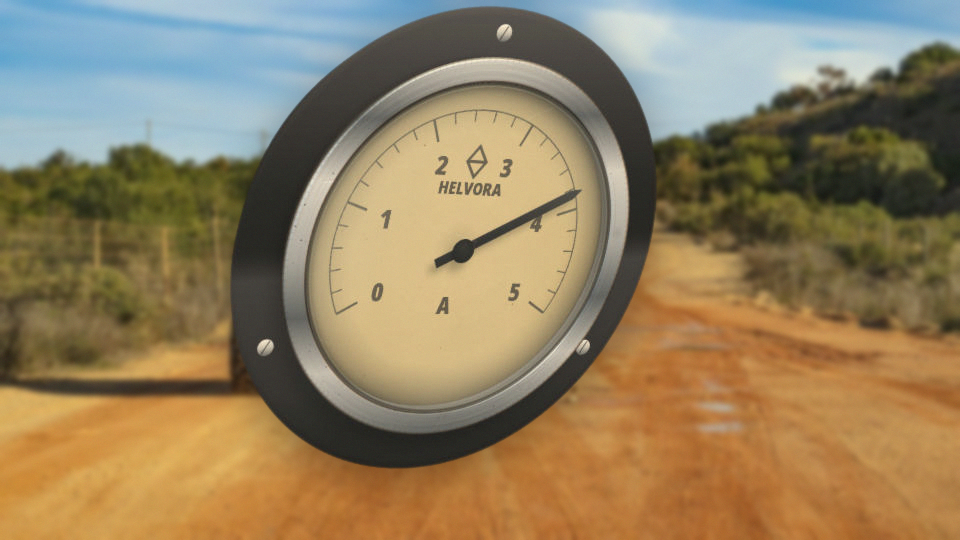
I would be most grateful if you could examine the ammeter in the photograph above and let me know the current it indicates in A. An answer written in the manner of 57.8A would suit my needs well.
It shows 3.8A
